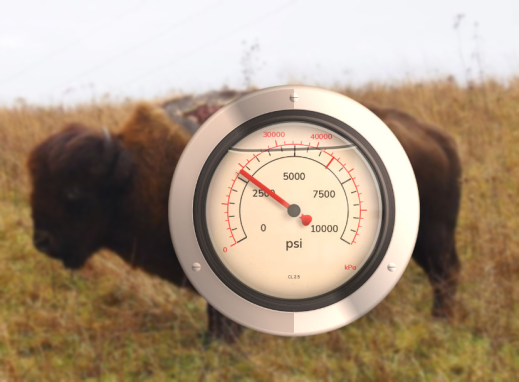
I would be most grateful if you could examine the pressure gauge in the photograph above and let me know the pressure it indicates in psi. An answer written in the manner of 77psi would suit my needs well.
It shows 2750psi
